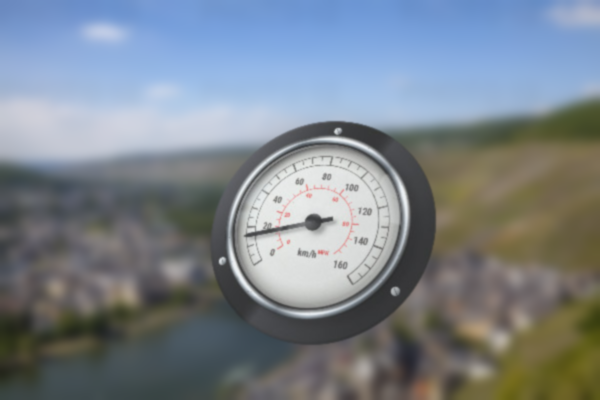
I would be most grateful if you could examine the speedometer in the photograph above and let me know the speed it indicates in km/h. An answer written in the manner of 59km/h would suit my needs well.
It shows 15km/h
